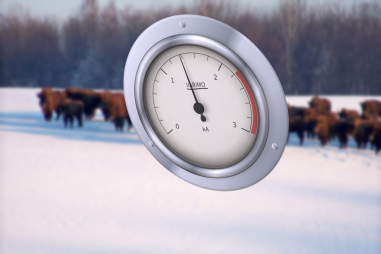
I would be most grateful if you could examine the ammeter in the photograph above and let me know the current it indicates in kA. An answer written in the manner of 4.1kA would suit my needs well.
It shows 1.4kA
